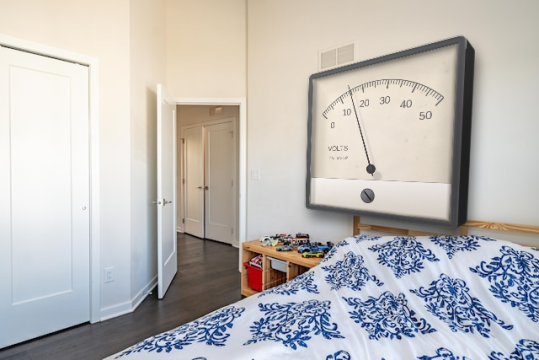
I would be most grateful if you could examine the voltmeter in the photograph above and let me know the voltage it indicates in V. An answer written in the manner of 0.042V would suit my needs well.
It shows 15V
